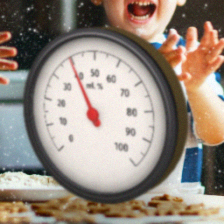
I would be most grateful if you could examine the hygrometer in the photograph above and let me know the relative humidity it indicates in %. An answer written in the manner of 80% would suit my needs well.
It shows 40%
